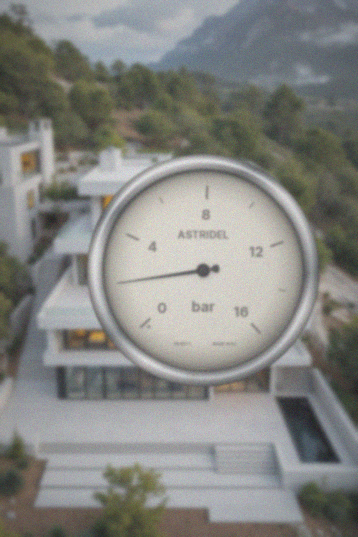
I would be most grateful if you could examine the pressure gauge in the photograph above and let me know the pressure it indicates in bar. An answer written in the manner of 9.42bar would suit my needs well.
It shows 2bar
